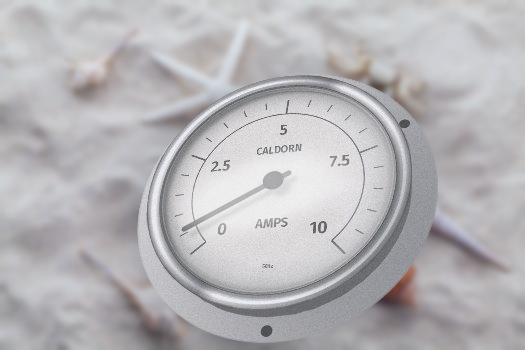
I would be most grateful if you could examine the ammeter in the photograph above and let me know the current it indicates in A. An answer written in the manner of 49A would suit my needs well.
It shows 0.5A
